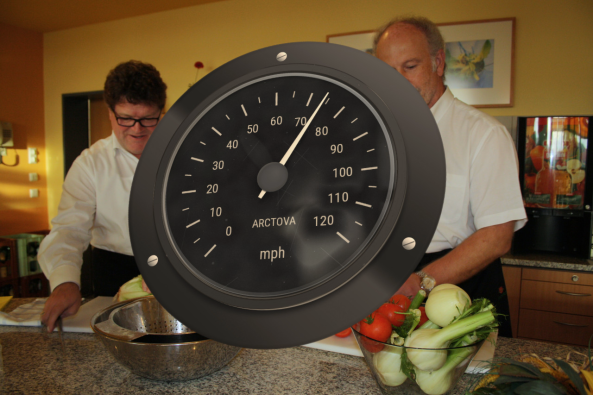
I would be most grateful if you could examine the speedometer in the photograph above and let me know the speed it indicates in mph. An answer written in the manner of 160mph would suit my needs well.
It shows 75mph
